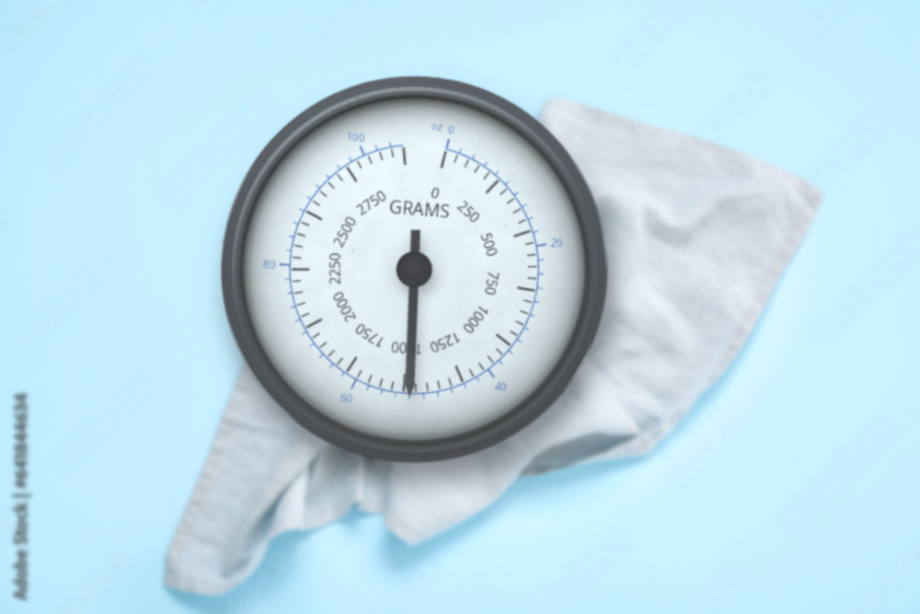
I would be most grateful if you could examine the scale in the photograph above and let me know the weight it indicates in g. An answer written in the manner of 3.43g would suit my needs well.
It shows 1475g
